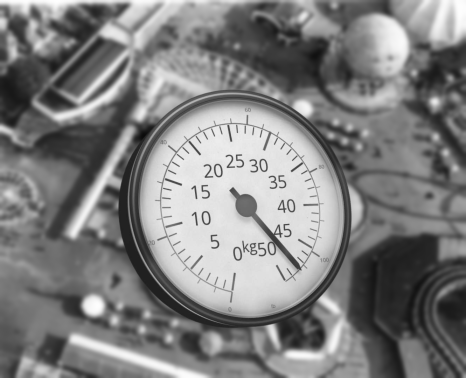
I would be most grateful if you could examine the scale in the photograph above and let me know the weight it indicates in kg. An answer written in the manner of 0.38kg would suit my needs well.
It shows 48kg
